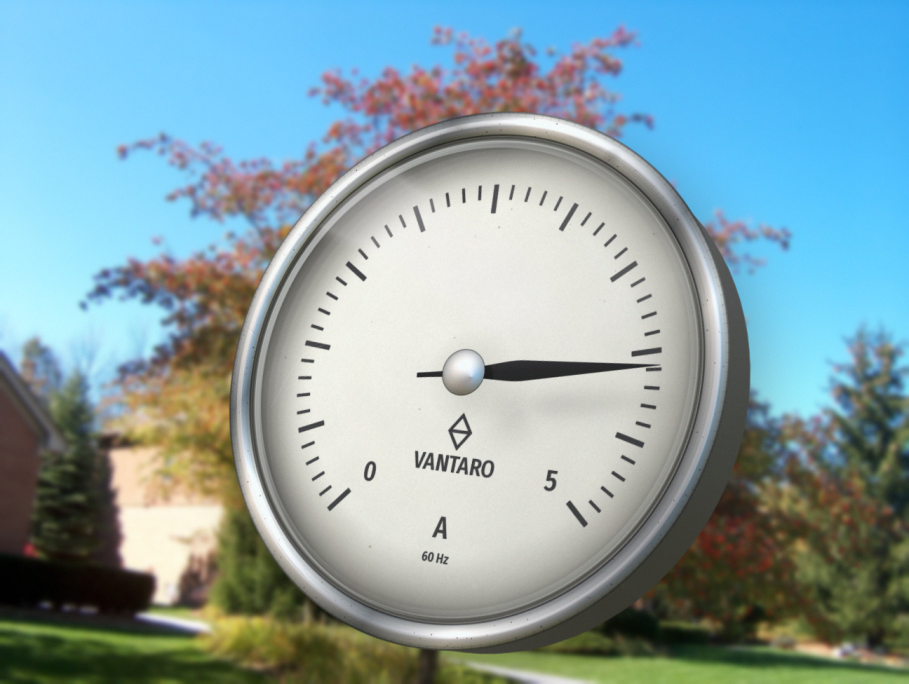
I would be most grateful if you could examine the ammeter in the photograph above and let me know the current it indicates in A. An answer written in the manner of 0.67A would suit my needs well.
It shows 4.1A
